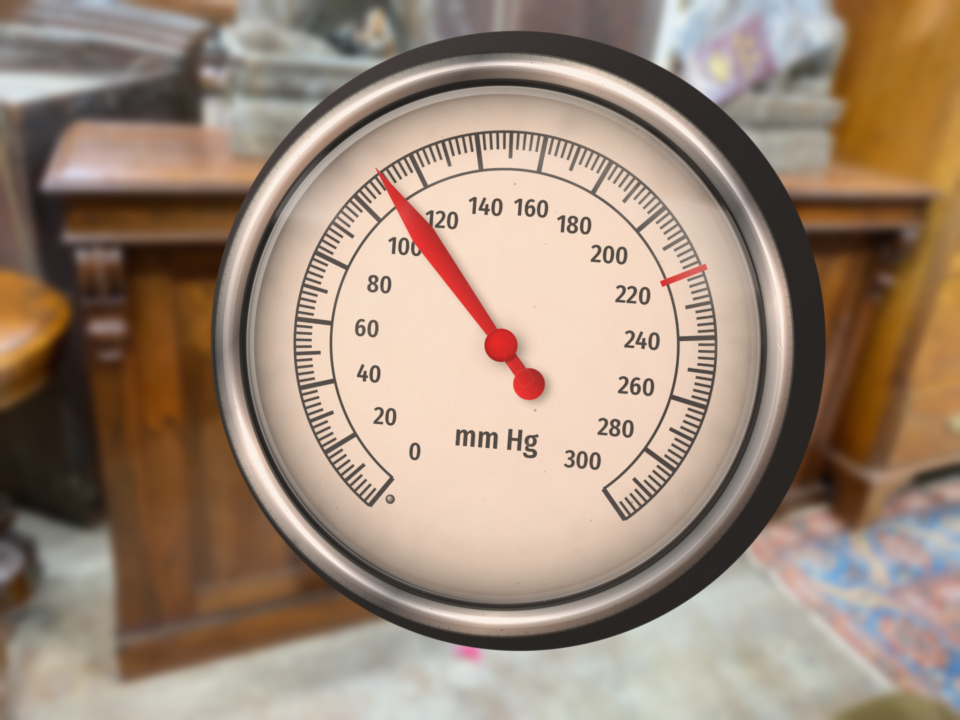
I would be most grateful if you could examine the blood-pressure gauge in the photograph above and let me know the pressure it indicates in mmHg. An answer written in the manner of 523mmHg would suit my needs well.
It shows 110mmHg
